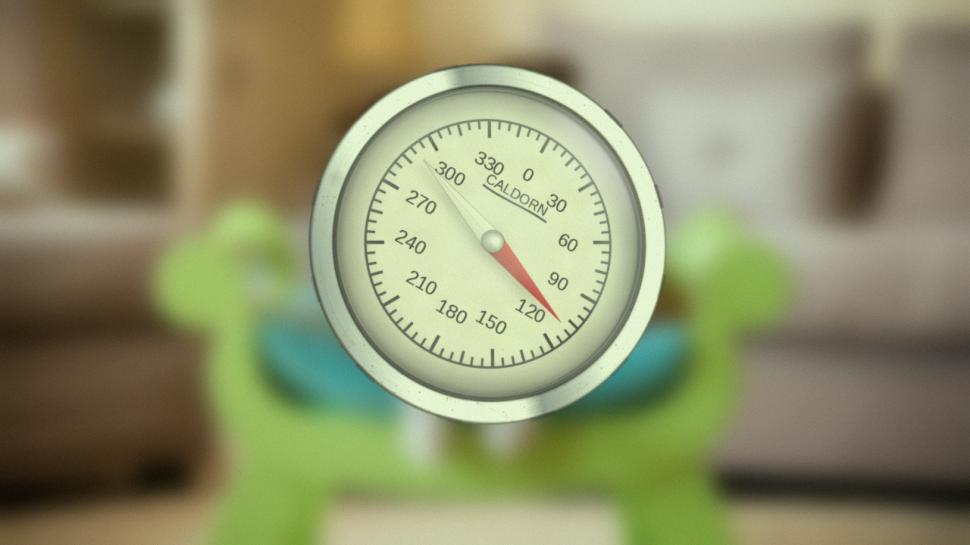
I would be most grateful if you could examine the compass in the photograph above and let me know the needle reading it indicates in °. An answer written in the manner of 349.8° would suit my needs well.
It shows 110°
